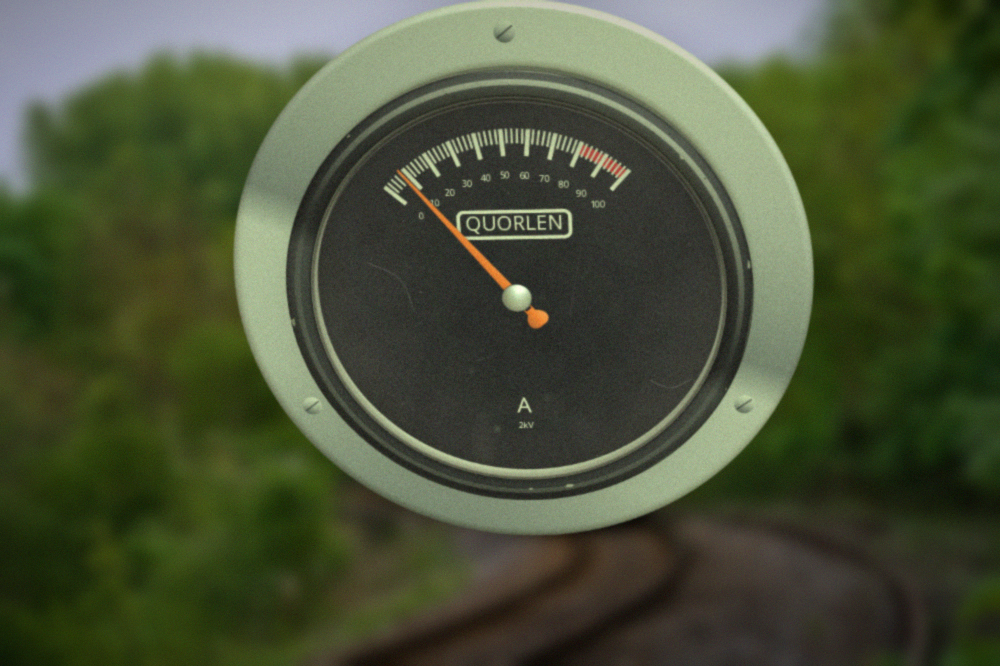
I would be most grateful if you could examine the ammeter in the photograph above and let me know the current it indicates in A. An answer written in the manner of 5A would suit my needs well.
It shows 10A
